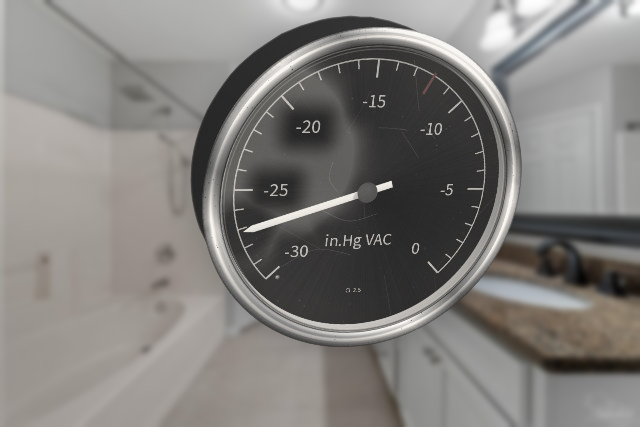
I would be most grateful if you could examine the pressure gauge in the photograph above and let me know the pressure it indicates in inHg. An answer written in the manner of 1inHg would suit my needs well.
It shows -27inHg
